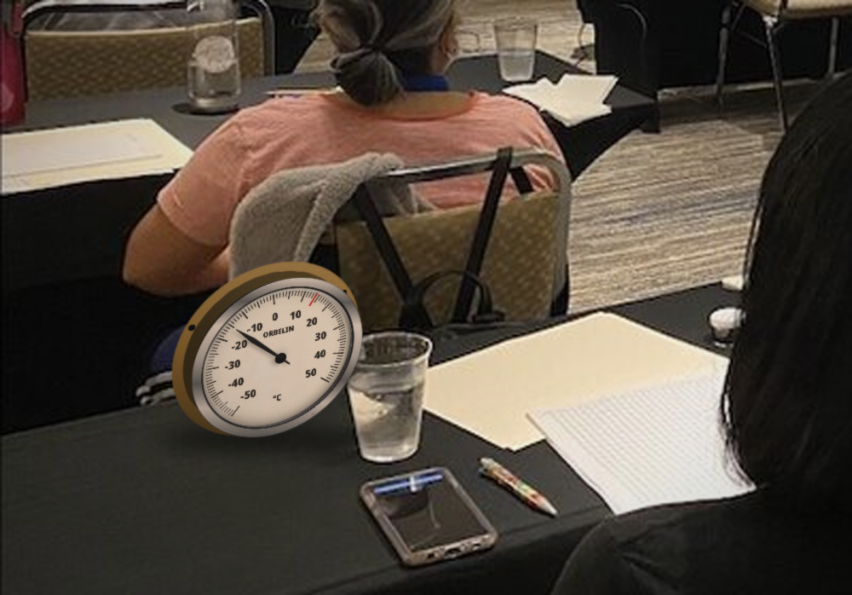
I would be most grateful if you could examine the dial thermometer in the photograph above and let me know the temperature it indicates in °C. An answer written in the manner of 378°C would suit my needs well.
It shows -15°C
